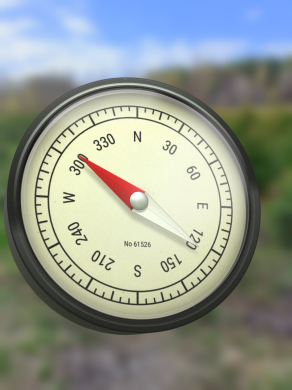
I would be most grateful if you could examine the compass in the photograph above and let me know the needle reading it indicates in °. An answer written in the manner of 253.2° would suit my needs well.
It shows 305°
